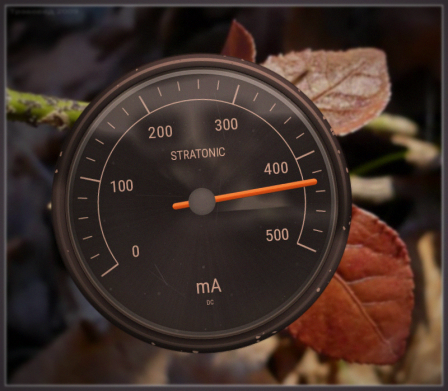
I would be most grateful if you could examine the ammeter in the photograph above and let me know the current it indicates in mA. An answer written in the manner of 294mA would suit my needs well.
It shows 430mA
